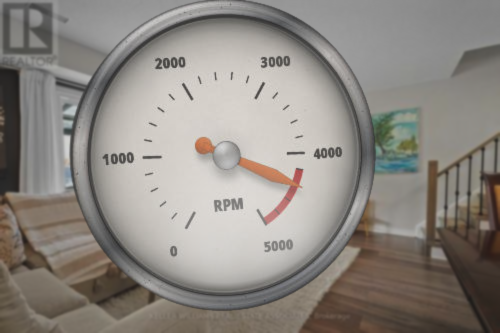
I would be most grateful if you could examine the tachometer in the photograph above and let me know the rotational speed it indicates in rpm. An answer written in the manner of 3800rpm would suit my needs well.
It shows 4400rpm
